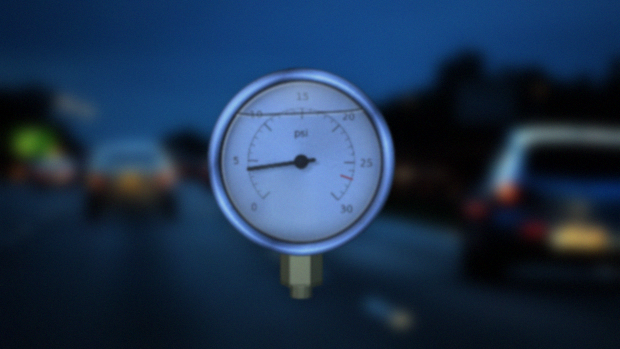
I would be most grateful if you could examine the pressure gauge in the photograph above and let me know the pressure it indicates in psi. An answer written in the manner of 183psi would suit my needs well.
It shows 4psi
